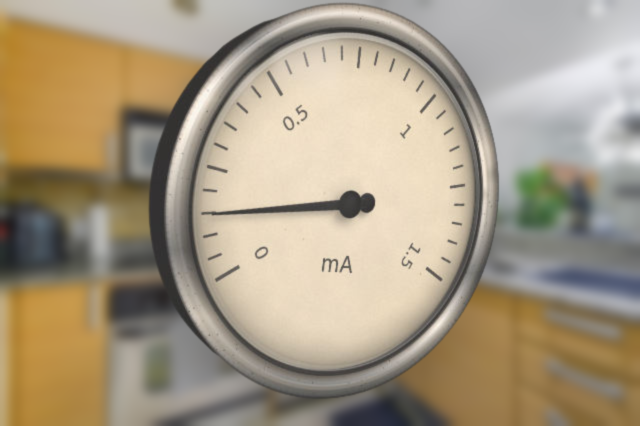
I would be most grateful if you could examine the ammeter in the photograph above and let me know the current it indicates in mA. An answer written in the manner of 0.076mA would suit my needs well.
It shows 0.15mA
